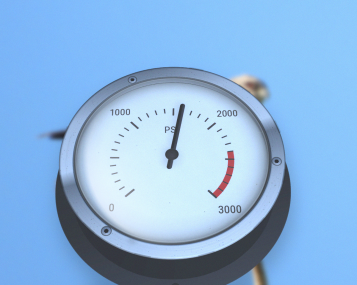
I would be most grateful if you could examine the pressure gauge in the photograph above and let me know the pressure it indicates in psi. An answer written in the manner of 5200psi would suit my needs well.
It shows 1600psi
